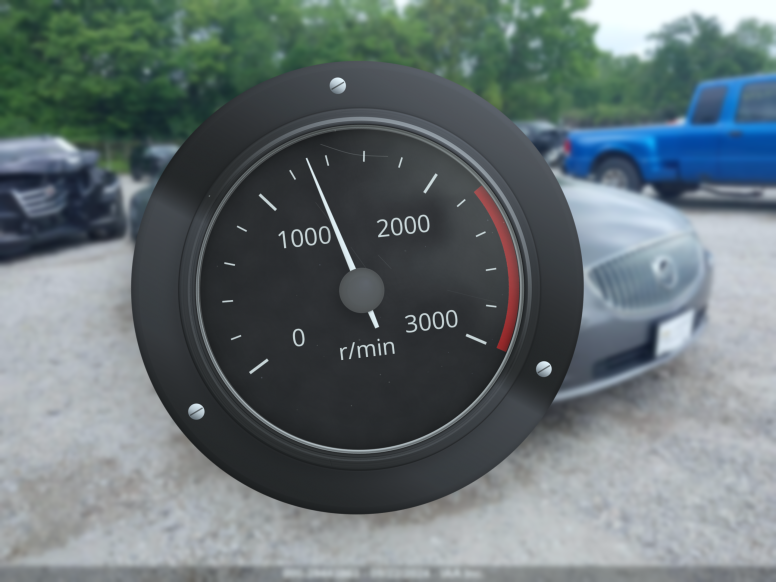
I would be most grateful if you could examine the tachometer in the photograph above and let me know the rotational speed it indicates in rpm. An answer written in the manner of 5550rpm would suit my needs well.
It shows 1300rpm
